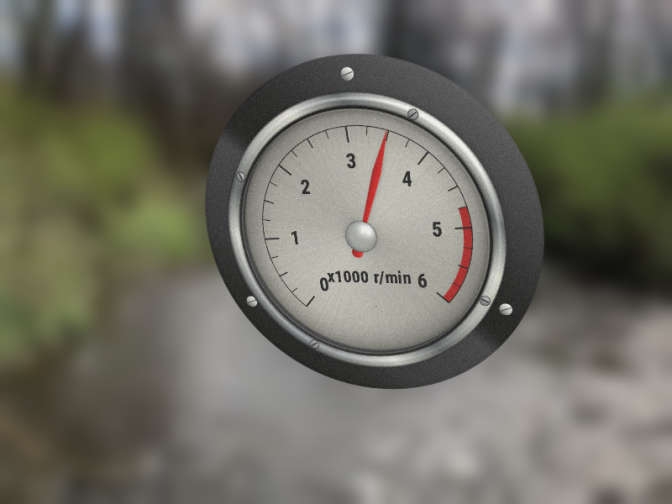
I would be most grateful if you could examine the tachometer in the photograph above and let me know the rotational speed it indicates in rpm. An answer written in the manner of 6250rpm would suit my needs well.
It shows 3500rpm
